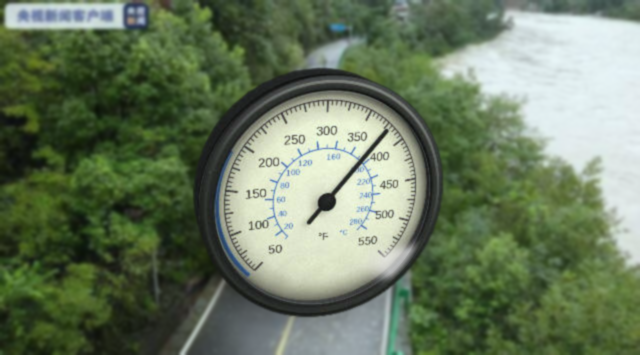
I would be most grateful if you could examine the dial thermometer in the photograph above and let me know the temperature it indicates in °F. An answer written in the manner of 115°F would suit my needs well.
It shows 375°F
